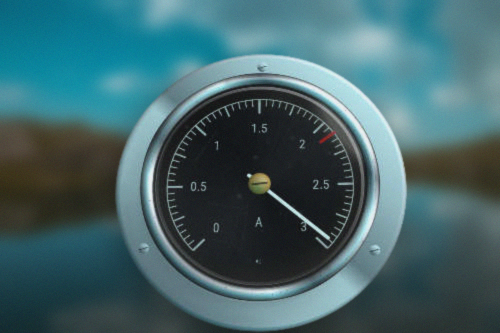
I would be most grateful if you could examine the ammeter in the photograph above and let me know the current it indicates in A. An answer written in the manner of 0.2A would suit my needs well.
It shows 2.95A
